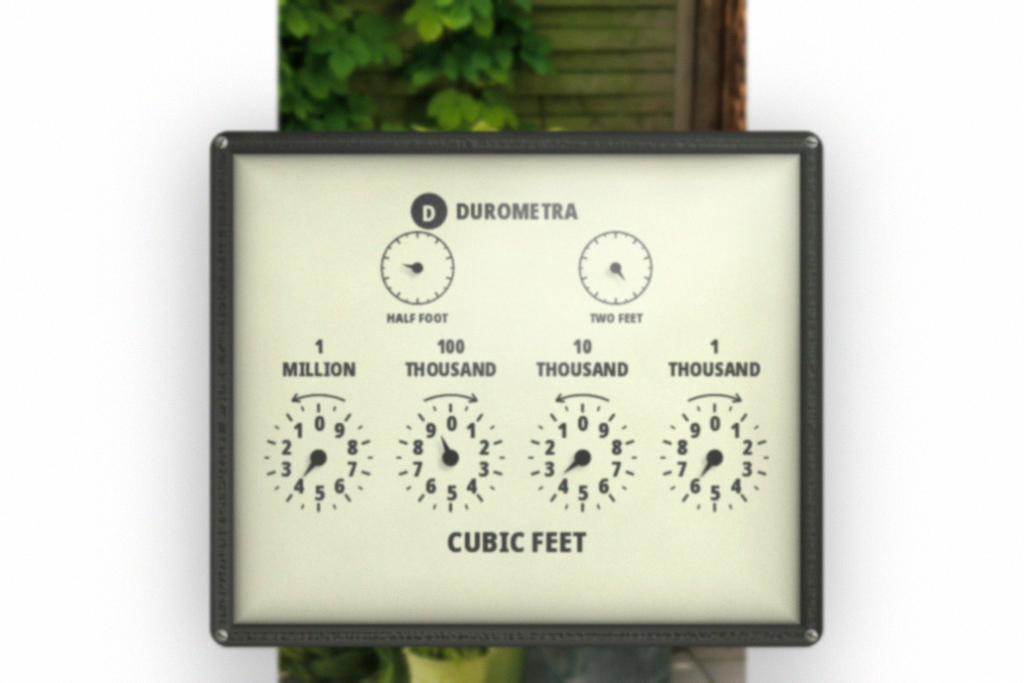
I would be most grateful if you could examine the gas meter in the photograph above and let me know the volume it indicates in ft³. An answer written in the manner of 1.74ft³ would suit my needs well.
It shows 393600ft³
